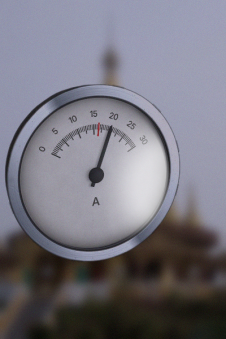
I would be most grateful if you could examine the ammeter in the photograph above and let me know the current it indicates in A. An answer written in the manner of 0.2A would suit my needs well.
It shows 20A
